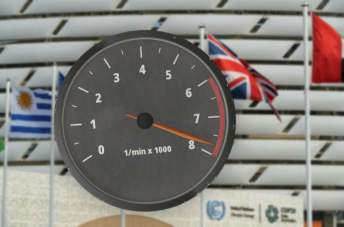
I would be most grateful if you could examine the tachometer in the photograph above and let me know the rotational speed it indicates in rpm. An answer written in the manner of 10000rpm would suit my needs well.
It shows 7750rpm
